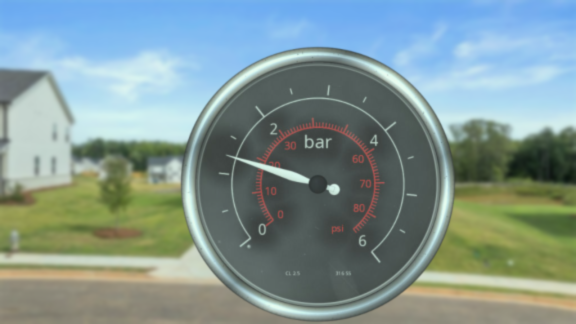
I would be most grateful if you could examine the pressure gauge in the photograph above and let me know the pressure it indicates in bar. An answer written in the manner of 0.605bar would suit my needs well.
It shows 1.25bar
